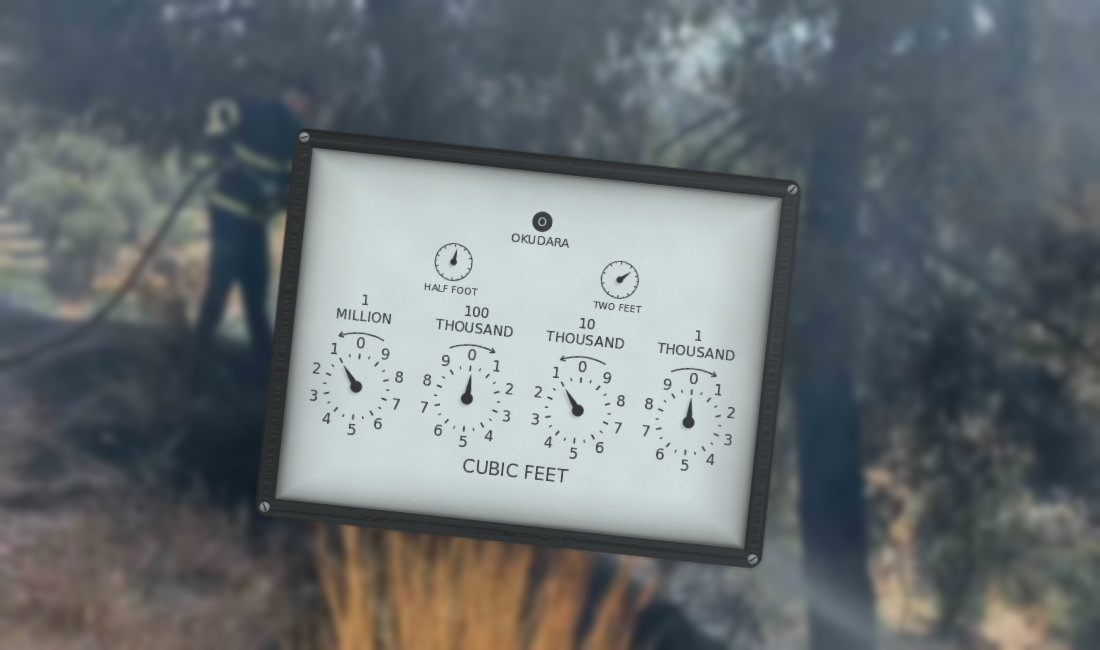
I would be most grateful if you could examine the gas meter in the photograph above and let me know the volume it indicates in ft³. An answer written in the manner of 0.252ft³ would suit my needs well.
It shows 101000ft³
